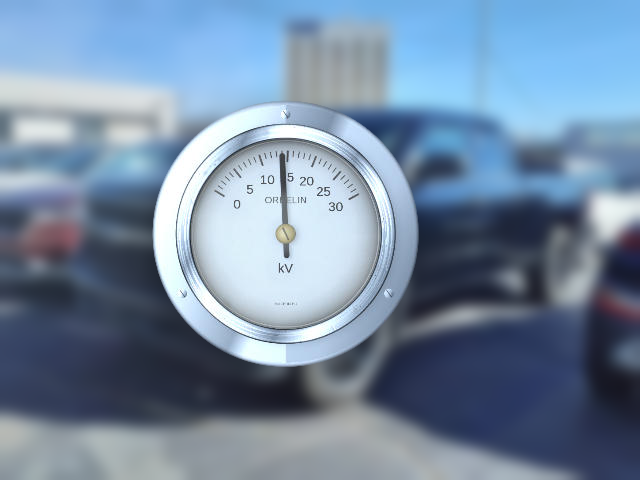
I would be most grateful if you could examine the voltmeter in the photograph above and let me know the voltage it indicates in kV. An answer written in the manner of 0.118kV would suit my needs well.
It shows 14kV
